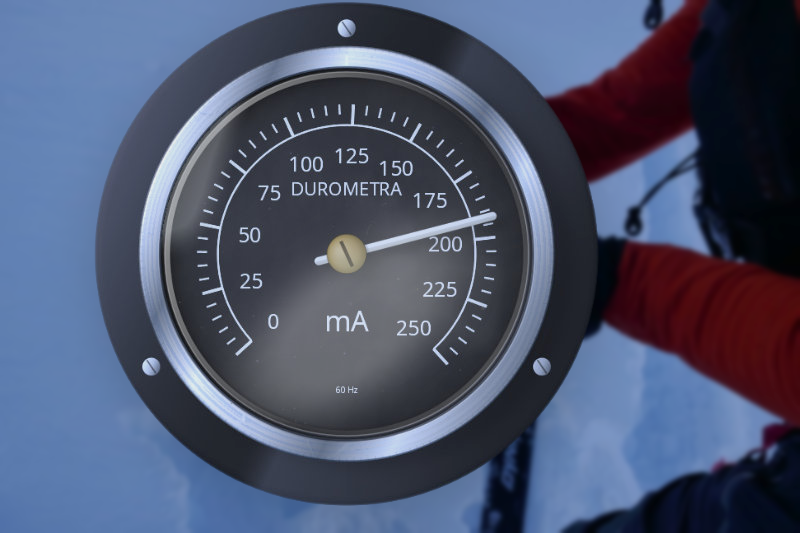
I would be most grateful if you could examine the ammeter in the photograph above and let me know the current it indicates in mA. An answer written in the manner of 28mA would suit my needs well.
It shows 192.5mA
